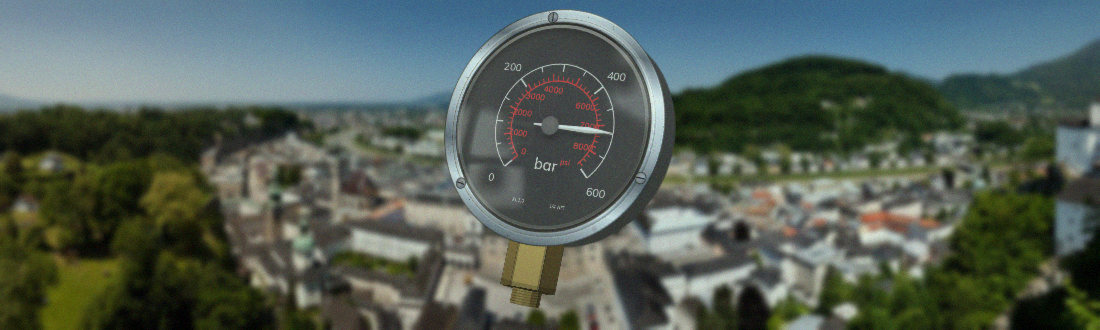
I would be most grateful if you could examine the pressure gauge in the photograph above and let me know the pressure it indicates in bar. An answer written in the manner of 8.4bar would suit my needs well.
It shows 500bar
